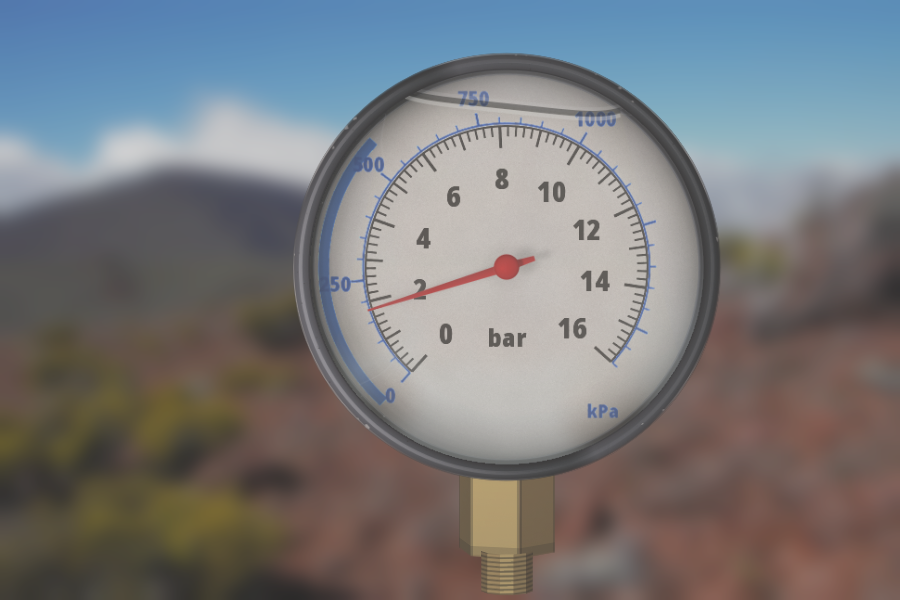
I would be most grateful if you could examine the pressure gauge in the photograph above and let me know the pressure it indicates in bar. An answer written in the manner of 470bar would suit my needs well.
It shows 1.8bar
